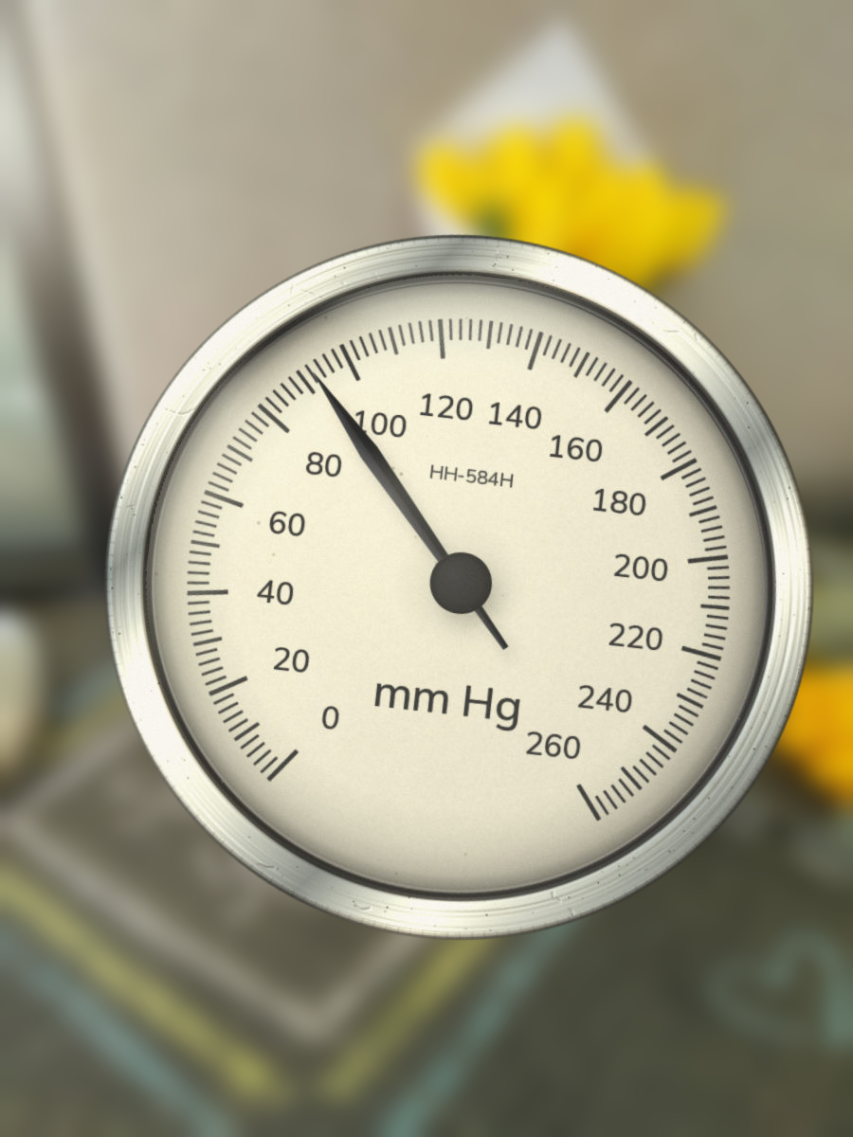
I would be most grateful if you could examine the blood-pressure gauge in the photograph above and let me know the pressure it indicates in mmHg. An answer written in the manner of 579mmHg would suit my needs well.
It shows 92mmHg
